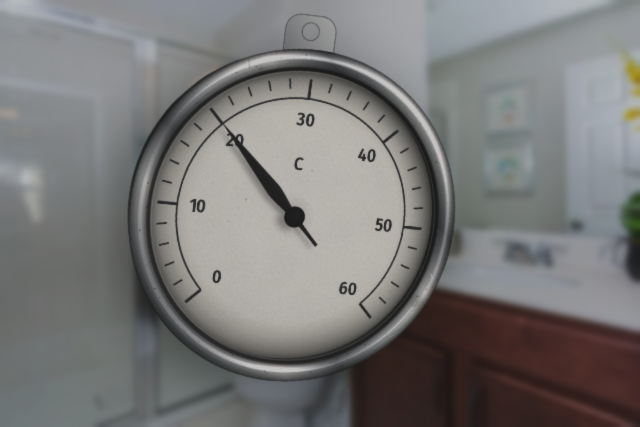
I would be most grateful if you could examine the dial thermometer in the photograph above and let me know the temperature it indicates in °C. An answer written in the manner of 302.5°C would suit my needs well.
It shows 20°C
